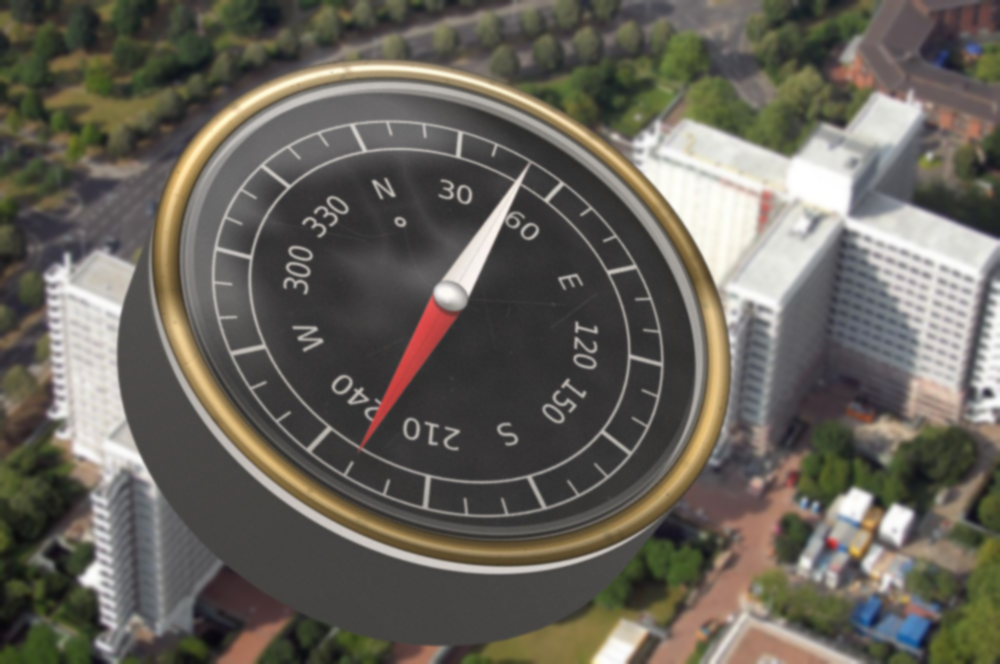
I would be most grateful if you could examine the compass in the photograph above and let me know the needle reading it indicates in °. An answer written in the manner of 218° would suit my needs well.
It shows 230°
